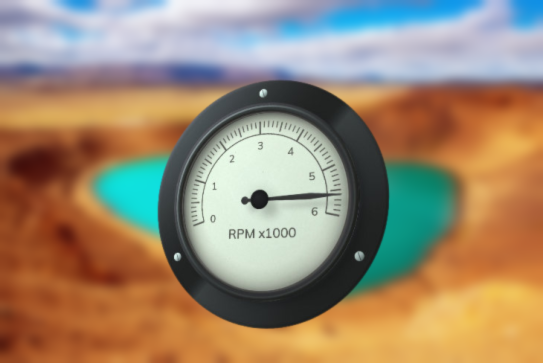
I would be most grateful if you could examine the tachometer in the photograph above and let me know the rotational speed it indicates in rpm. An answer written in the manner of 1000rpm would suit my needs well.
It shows 5600rpm
